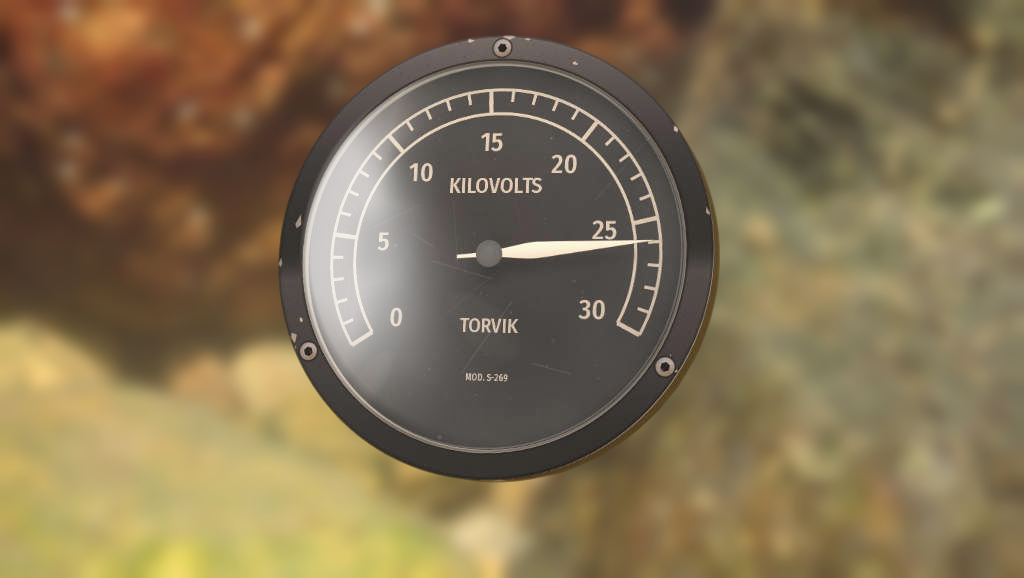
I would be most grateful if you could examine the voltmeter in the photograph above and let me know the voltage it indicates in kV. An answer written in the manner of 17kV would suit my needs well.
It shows 26kV
